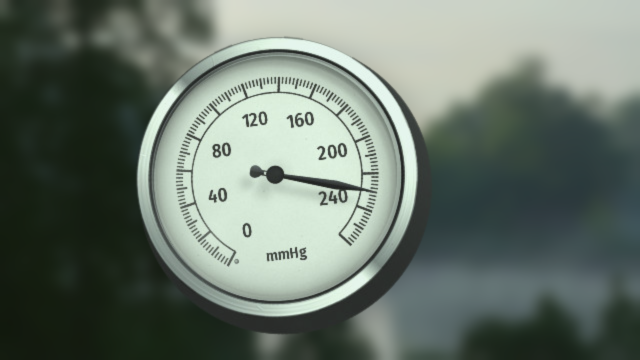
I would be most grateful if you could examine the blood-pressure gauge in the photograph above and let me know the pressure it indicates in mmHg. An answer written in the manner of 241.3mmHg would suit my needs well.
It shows 230mmHg
